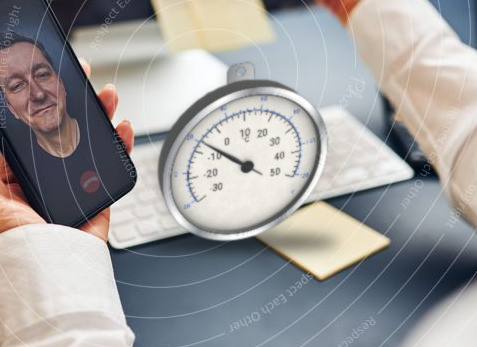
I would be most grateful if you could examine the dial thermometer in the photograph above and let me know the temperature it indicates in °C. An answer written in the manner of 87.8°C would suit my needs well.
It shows -6°C
